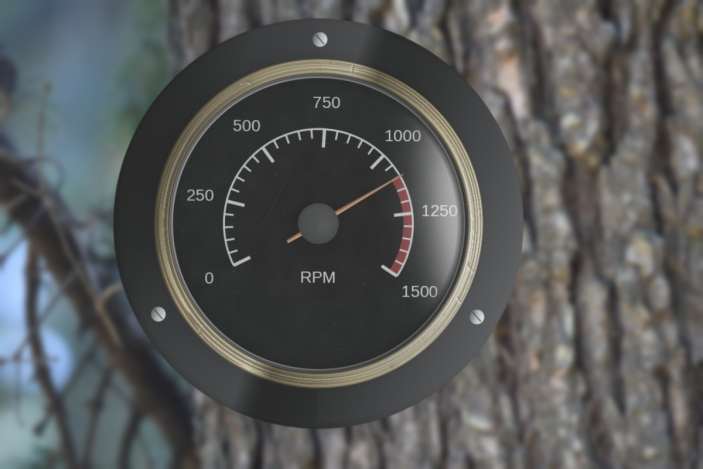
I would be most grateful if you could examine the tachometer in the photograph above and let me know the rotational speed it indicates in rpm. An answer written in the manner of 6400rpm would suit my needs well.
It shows 1100rpm
